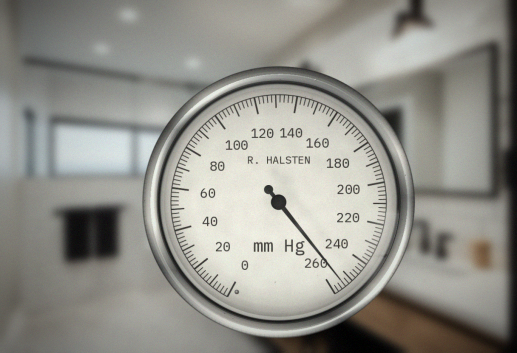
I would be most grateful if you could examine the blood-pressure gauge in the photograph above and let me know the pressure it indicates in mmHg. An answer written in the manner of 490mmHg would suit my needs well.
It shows 254mmHg
